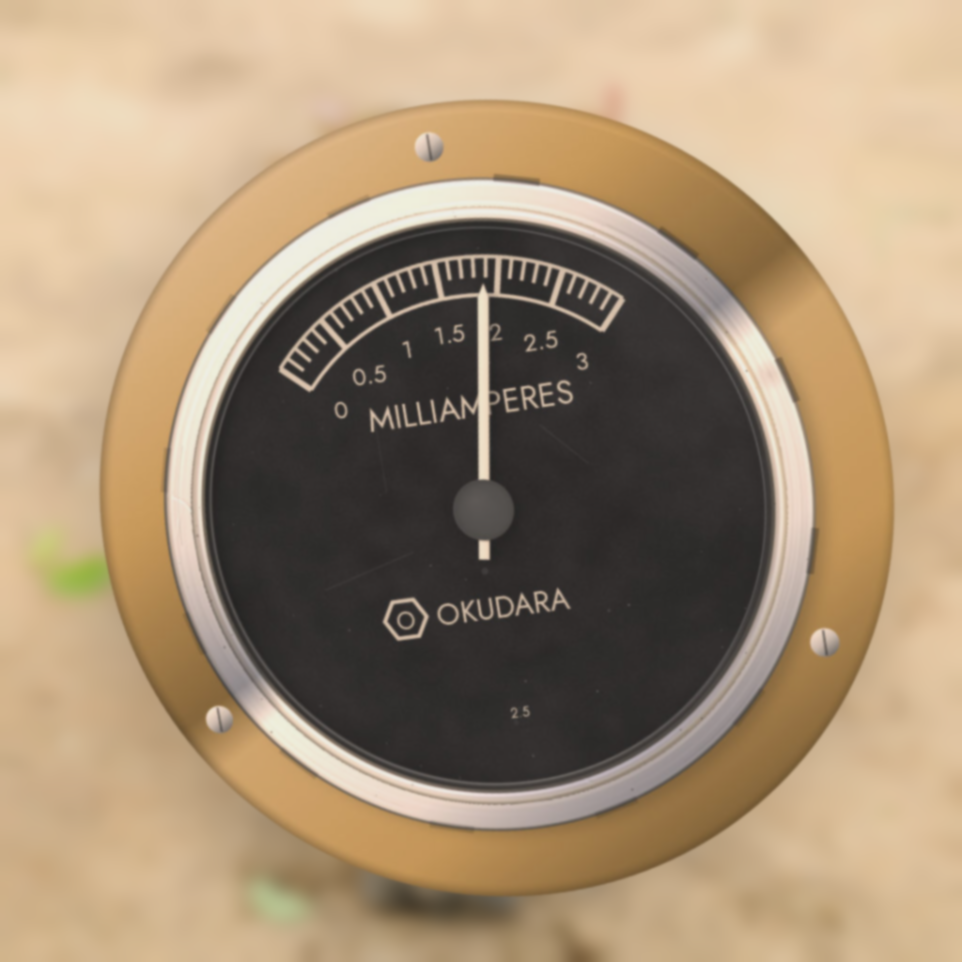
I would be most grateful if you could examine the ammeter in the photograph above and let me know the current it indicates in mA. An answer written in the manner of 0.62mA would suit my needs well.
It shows 1.9mA
